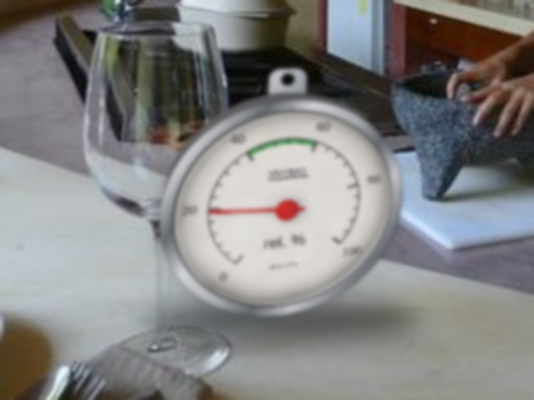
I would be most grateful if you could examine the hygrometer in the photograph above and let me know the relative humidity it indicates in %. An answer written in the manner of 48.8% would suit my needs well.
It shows 20%
